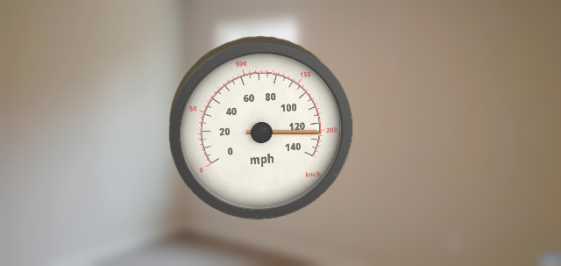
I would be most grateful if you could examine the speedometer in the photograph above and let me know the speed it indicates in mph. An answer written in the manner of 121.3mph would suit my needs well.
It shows 125mph
